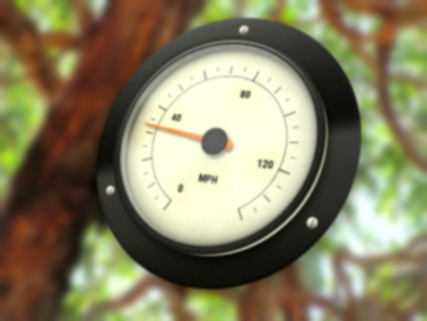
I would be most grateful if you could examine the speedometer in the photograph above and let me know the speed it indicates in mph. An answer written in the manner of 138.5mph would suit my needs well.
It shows 32.5mph
